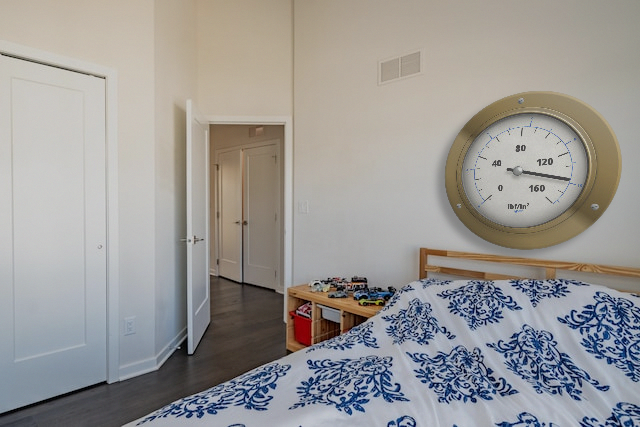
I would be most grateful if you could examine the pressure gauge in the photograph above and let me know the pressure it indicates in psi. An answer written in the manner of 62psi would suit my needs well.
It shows 140psi
